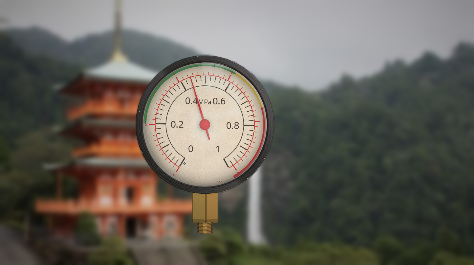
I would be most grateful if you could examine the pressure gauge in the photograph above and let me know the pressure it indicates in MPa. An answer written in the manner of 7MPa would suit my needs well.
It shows 0.44MPa
